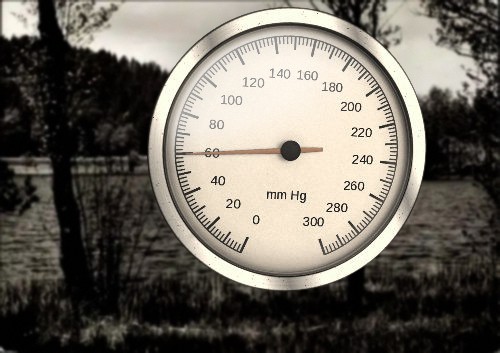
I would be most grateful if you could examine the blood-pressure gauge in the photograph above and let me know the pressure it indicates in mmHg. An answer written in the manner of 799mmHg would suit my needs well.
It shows 60mmHg
